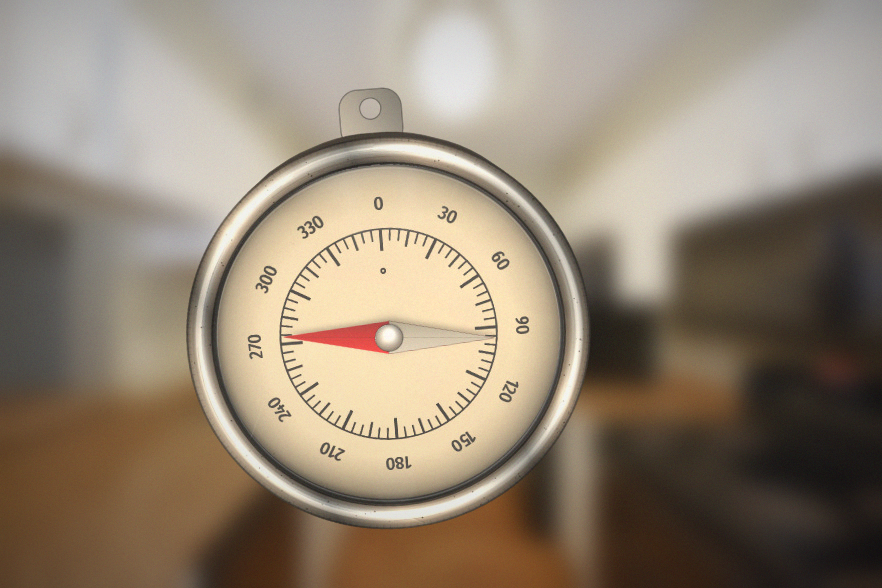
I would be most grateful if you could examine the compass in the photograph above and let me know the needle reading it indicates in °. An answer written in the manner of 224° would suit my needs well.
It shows 275°
